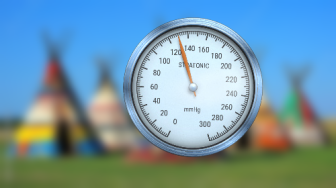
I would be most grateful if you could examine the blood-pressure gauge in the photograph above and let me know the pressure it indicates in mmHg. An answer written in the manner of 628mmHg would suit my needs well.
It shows 130mmHg
